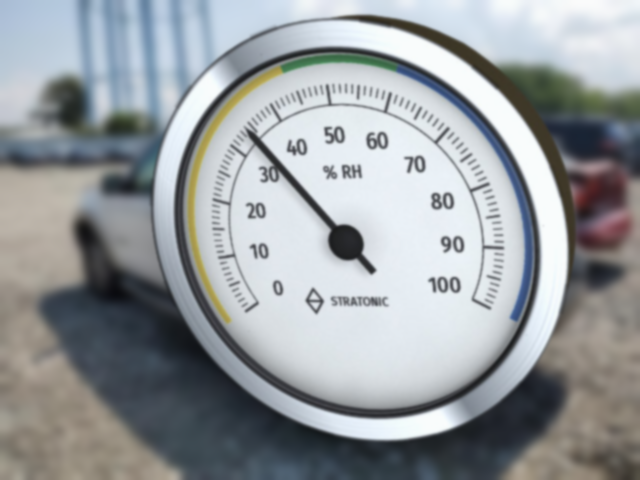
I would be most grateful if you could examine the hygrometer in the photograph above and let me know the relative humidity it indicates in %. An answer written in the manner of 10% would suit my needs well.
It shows 35%
